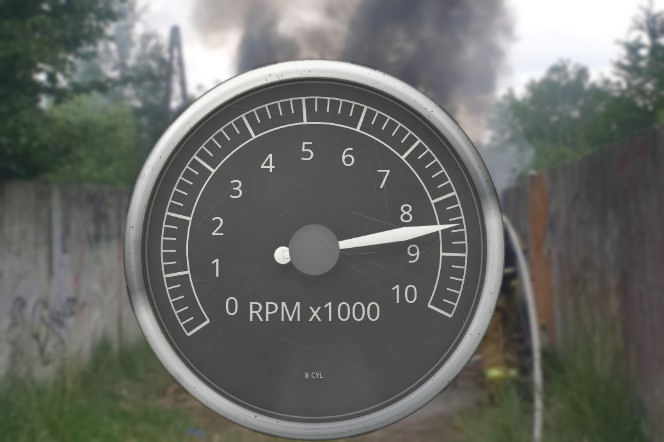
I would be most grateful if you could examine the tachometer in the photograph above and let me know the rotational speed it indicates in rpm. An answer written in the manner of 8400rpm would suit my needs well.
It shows 8500rpm
